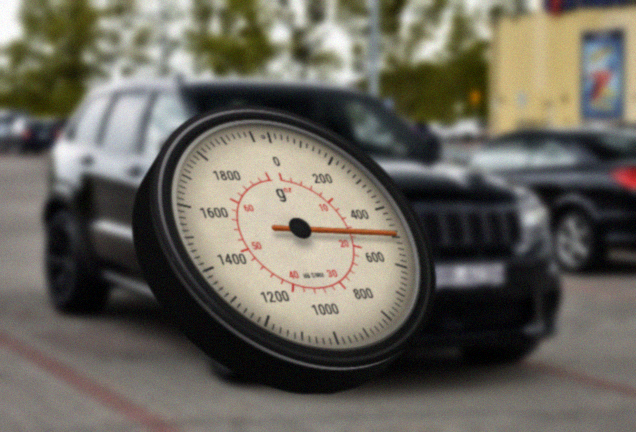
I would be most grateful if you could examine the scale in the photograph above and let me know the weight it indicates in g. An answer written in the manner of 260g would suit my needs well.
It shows 500g
